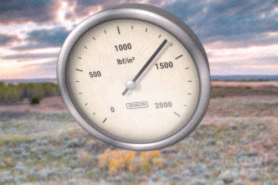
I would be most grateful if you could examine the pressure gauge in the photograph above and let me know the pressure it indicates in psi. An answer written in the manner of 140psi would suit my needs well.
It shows 1350psi
